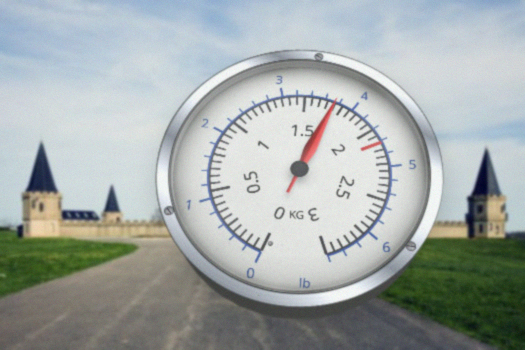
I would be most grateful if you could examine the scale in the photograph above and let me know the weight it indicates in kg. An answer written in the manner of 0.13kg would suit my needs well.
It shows 1.7kg
